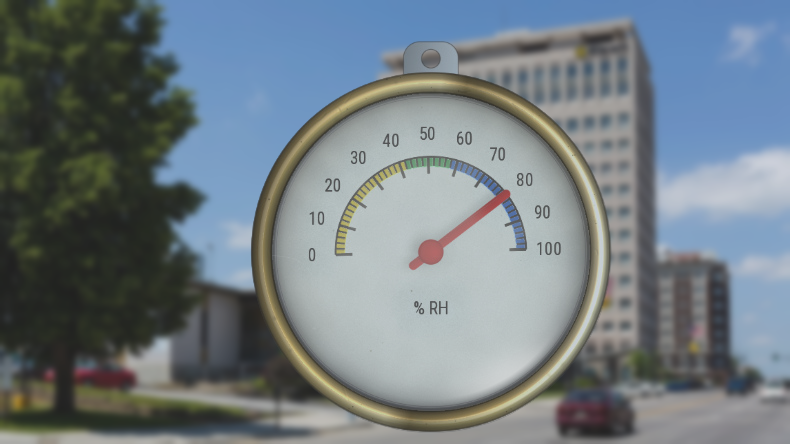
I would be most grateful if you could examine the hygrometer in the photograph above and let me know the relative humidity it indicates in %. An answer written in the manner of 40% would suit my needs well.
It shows 80%
